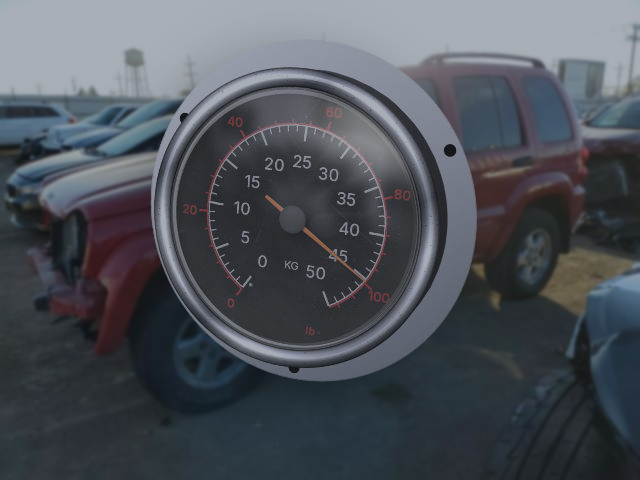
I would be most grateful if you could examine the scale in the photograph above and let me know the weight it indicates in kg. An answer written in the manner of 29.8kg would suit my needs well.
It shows 45kg
